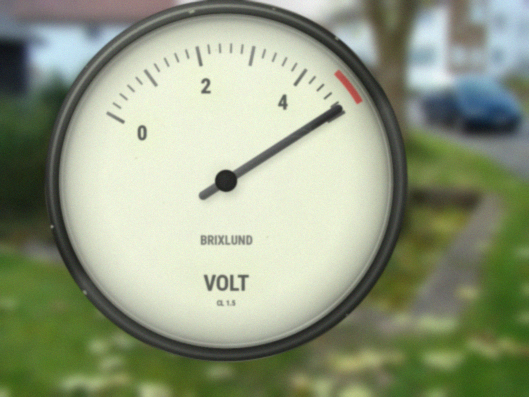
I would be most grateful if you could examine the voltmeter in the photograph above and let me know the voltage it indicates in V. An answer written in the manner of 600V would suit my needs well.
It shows 4.9V
